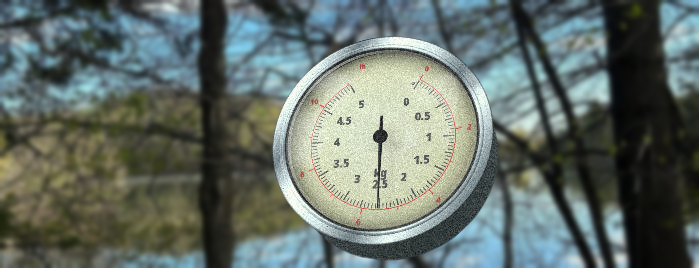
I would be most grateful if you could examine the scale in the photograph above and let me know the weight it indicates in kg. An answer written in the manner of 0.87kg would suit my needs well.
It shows 2.5kg
